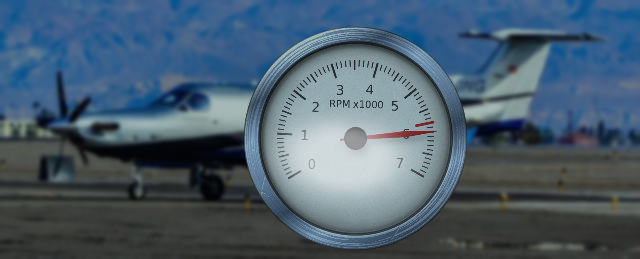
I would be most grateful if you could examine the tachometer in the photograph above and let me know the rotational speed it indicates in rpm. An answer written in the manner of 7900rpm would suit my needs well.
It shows 6000rpm
